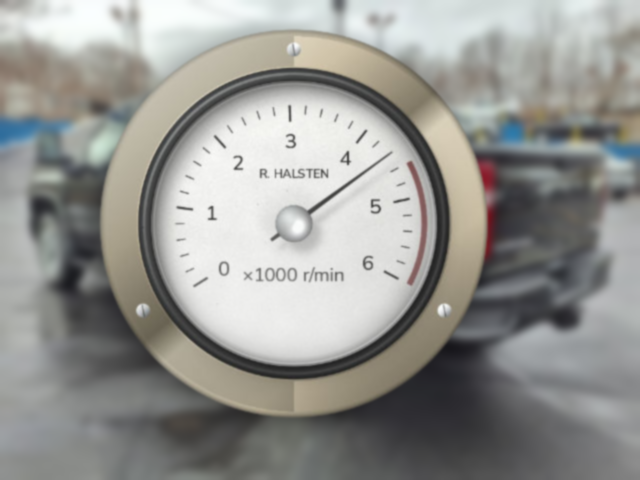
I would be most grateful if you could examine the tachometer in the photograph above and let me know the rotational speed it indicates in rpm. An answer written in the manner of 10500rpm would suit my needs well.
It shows 4400rpm
